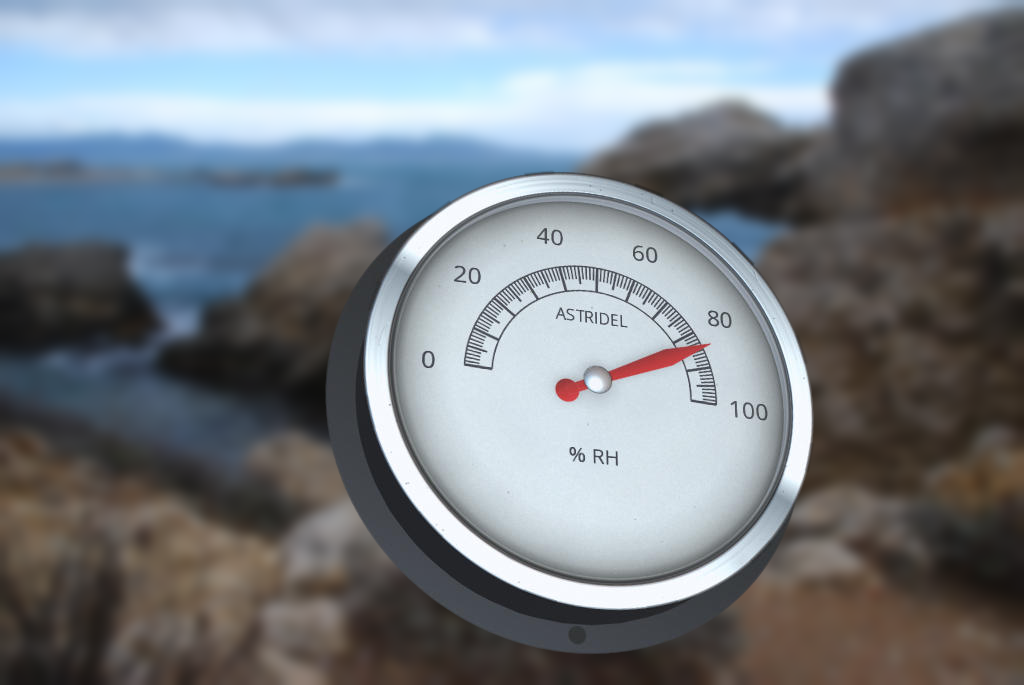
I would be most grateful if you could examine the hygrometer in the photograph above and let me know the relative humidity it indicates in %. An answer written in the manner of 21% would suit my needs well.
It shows 85%
